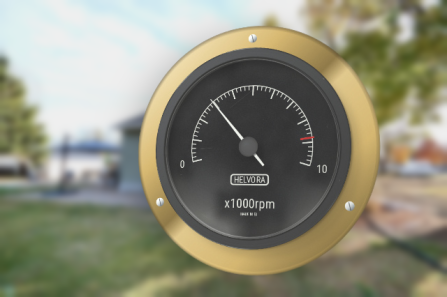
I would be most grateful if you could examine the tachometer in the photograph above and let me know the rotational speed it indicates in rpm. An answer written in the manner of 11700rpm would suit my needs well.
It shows 3000rpm
